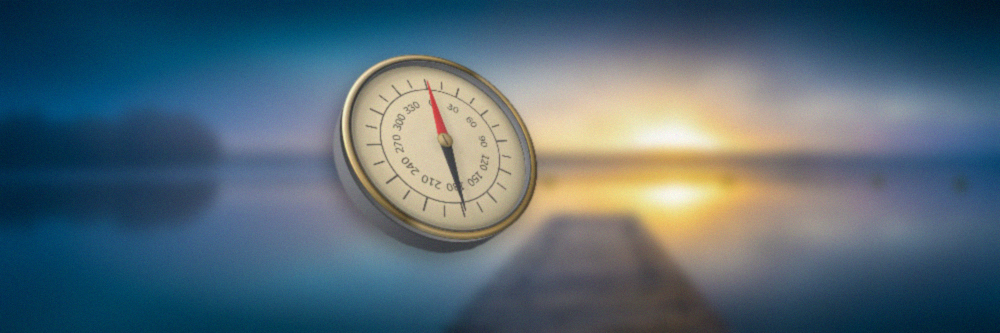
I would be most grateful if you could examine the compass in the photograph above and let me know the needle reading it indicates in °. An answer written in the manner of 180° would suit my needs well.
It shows 0°
